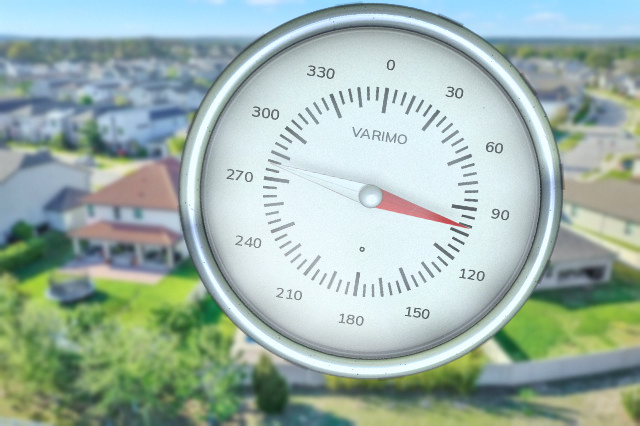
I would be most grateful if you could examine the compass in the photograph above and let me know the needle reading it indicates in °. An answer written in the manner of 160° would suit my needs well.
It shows 100°
